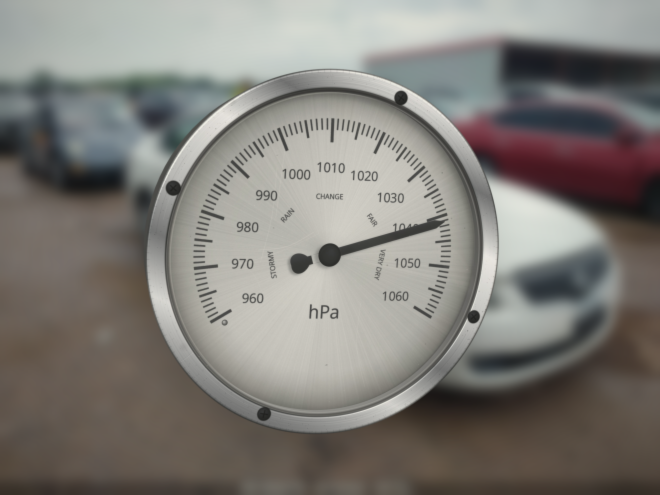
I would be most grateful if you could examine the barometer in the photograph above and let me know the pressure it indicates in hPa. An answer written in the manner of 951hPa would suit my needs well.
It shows 1041hPa
